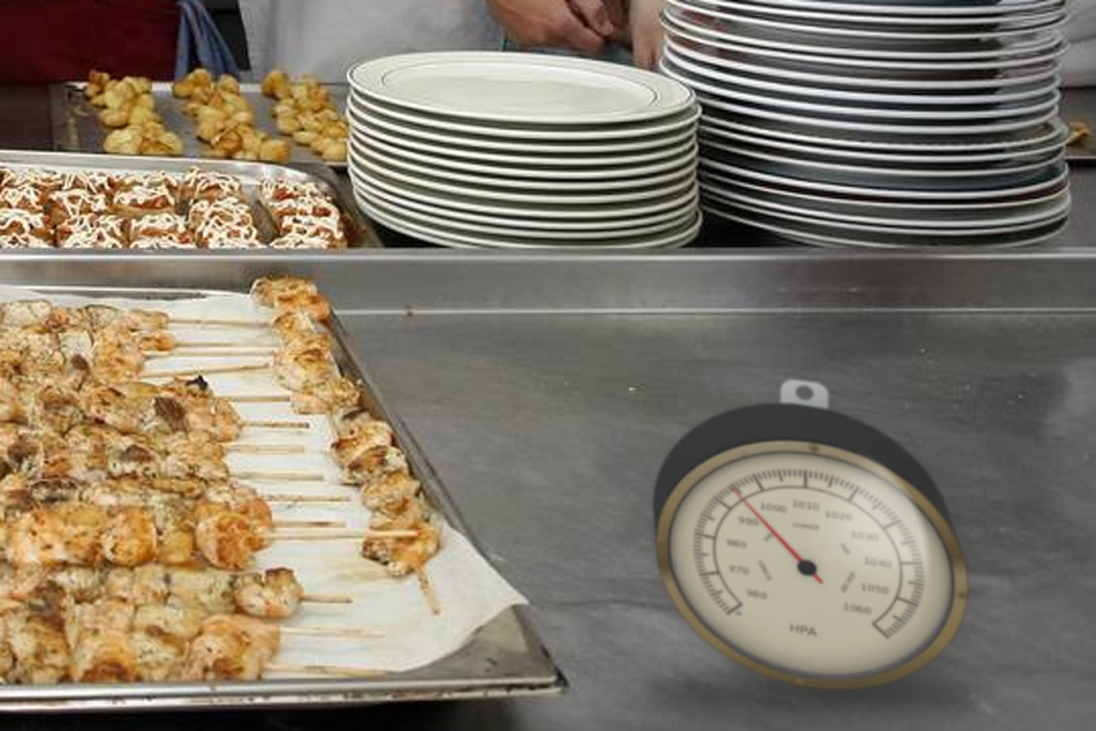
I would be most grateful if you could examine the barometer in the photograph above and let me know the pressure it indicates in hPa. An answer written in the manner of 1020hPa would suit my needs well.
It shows 995hPa
